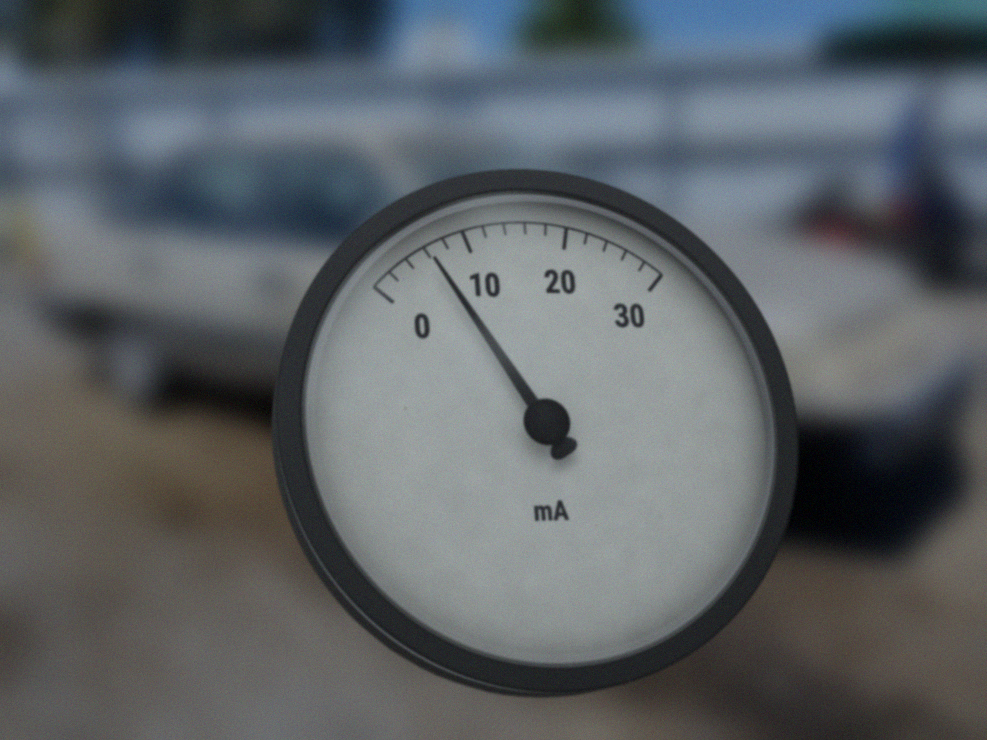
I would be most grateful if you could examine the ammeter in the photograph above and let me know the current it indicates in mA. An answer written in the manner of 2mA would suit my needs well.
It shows 6mA
